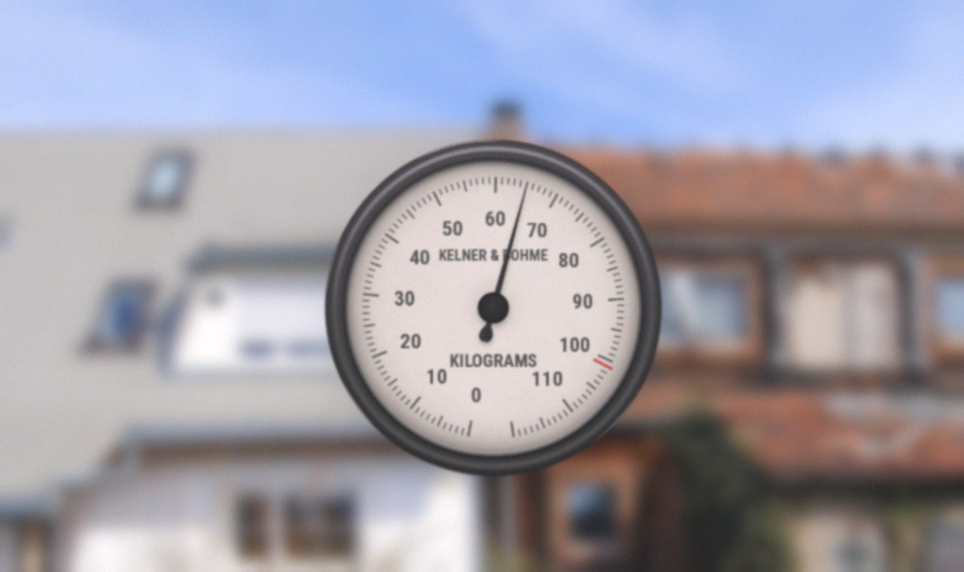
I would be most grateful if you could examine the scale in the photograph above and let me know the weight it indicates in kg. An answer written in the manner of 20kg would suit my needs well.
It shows 65kg
